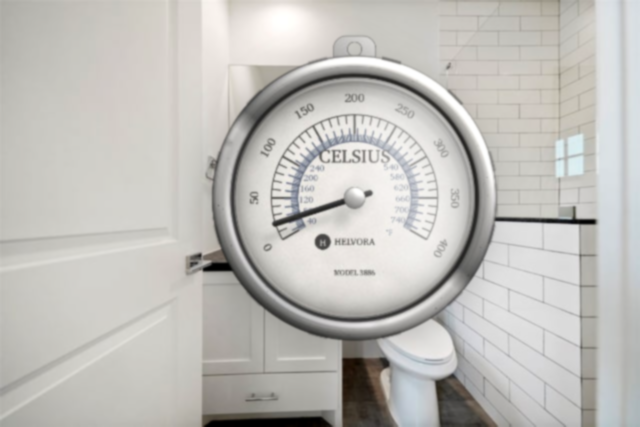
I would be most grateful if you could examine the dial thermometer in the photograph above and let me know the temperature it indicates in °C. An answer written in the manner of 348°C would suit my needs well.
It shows 20°C
